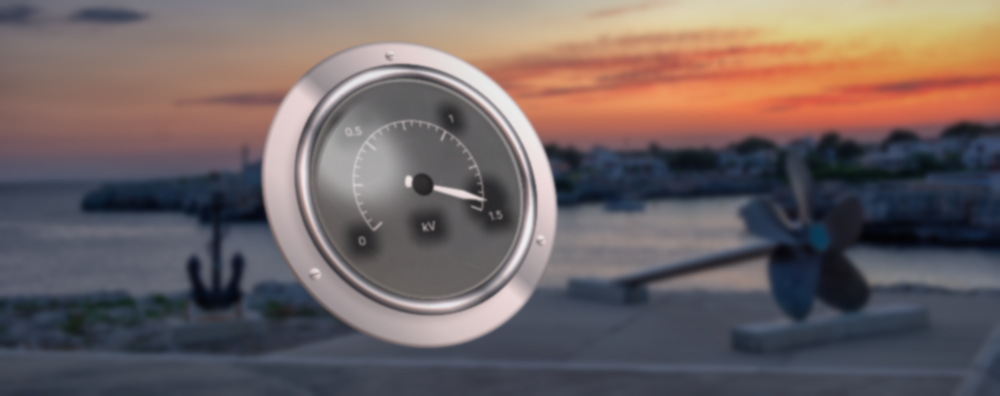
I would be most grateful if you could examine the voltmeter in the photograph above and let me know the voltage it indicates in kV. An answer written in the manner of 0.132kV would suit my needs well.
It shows 1.45kV
